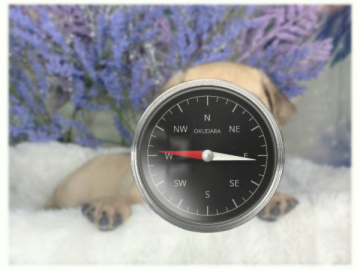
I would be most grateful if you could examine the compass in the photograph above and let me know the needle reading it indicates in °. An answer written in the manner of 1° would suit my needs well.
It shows 275°
